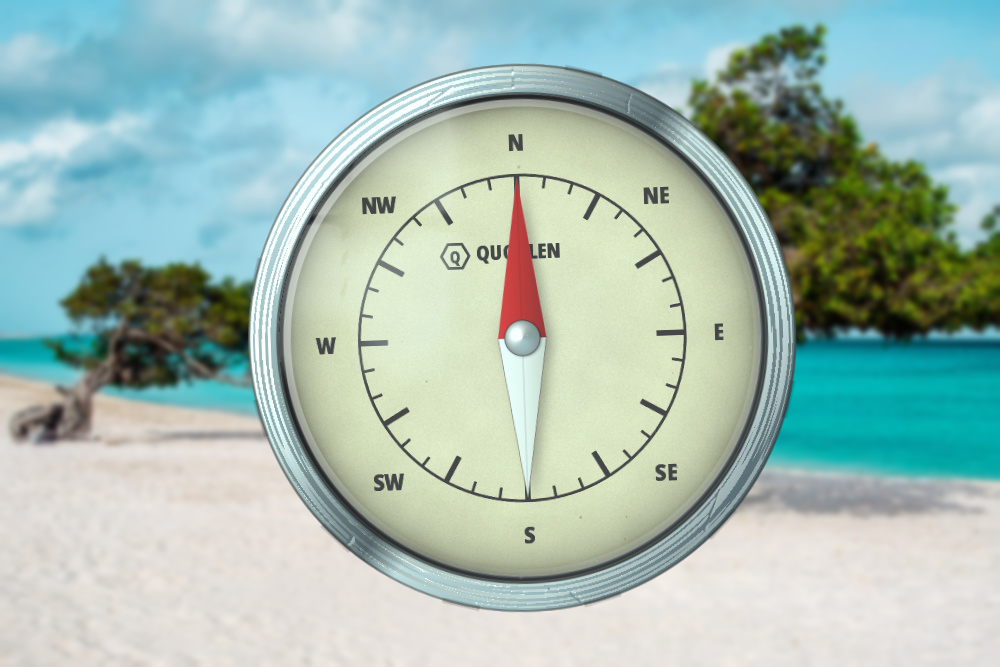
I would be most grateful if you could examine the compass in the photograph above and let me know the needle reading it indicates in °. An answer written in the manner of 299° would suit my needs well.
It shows 0°
